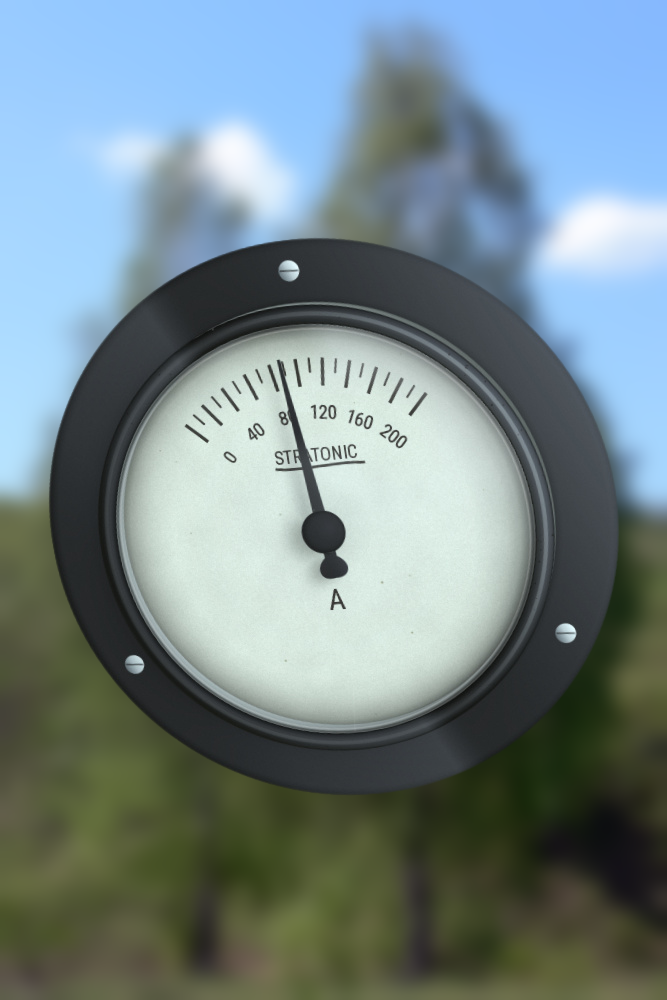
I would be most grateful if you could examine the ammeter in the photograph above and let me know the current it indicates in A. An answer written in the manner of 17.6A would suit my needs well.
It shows 90A
